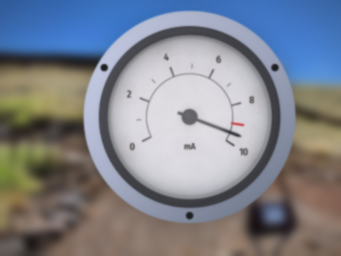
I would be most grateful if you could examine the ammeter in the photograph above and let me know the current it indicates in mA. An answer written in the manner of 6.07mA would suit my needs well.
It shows 9.5mA
